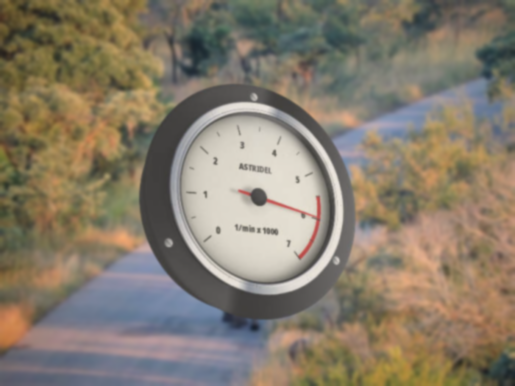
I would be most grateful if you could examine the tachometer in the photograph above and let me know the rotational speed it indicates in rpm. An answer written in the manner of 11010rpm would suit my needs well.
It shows 6000rpm
